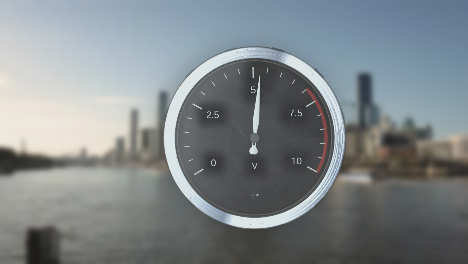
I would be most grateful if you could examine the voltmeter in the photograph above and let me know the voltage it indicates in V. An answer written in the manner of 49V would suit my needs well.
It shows 5.25V
